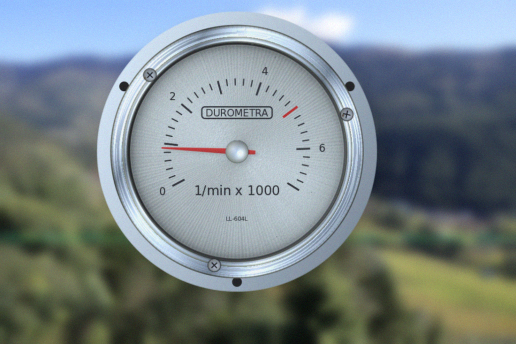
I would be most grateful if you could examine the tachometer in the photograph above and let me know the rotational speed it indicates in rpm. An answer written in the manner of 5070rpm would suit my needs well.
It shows 900rpm
